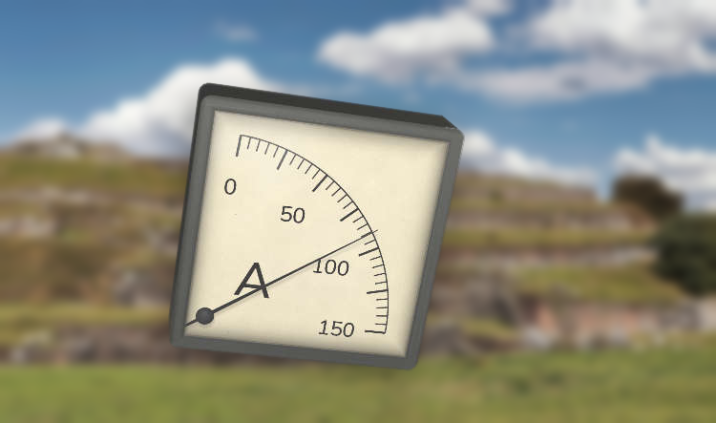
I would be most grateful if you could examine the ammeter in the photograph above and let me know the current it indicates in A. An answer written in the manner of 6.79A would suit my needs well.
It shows 90A
